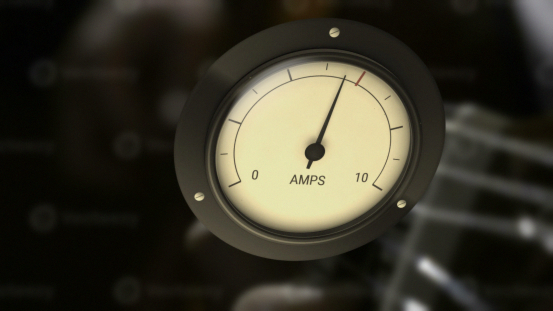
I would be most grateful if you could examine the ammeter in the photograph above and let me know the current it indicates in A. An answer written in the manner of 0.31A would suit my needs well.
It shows 5.5A
